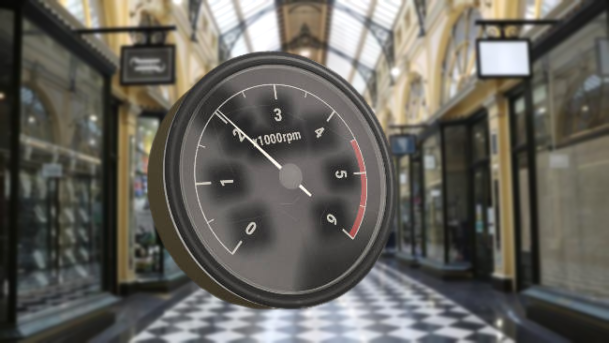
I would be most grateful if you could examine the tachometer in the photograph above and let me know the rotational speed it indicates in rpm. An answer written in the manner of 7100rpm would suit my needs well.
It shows 2000rpm
